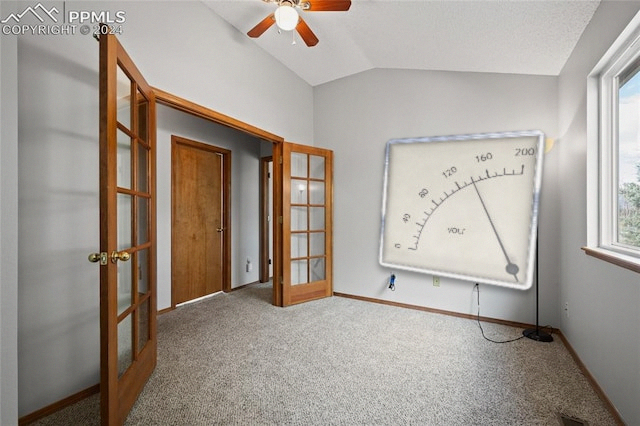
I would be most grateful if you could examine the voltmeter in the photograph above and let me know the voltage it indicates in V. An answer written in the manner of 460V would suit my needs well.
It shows 140V
